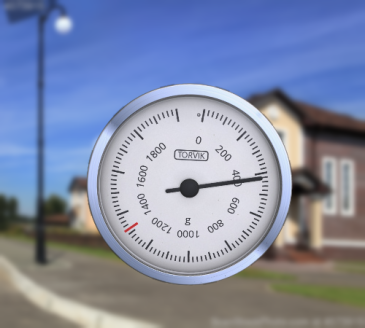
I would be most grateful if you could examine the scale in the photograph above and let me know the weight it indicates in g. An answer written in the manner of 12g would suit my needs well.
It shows 420g
